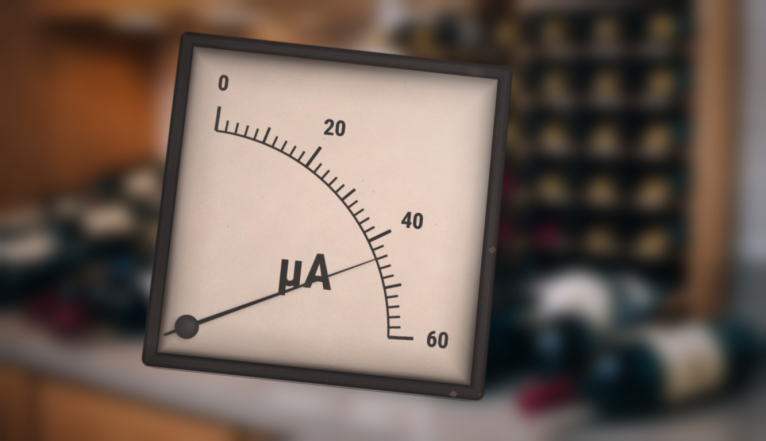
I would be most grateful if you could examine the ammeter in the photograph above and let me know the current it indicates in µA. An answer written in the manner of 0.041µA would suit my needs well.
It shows 44µA
